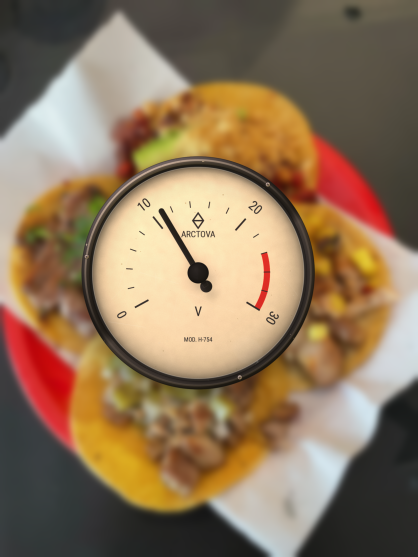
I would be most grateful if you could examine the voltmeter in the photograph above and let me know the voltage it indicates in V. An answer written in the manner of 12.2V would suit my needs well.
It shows 11V
